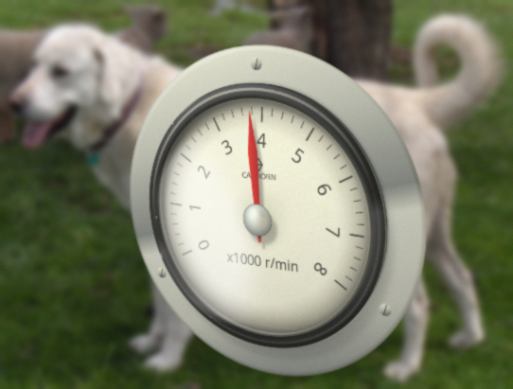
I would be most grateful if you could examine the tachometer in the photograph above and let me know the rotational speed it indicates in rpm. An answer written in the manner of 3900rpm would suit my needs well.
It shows 3800rpm
